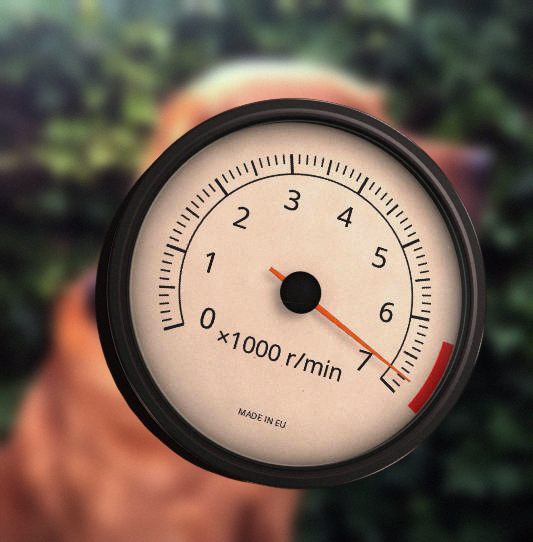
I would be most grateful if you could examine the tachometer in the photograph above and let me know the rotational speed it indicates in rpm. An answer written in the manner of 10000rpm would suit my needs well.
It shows 6800rpm
